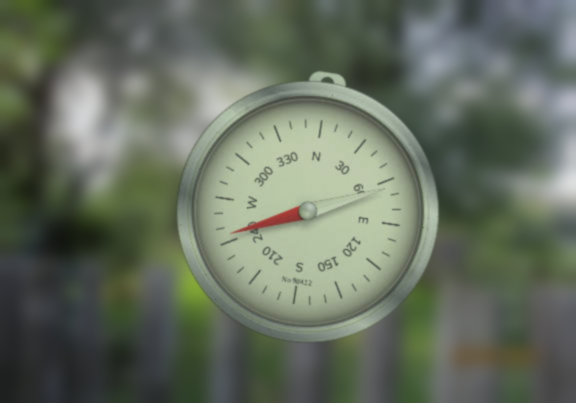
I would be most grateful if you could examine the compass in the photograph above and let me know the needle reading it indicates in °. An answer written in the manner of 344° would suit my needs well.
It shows 245°
